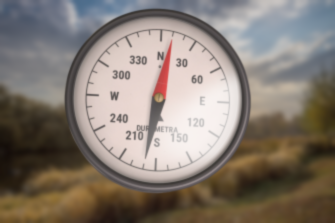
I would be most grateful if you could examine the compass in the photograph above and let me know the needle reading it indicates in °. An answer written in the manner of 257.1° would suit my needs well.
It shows 10°
